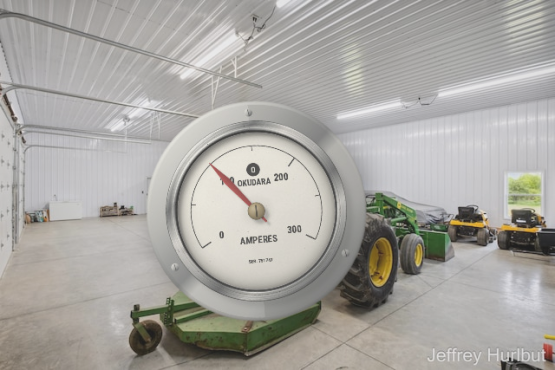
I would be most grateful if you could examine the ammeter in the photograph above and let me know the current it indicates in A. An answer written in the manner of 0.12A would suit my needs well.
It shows 100A
